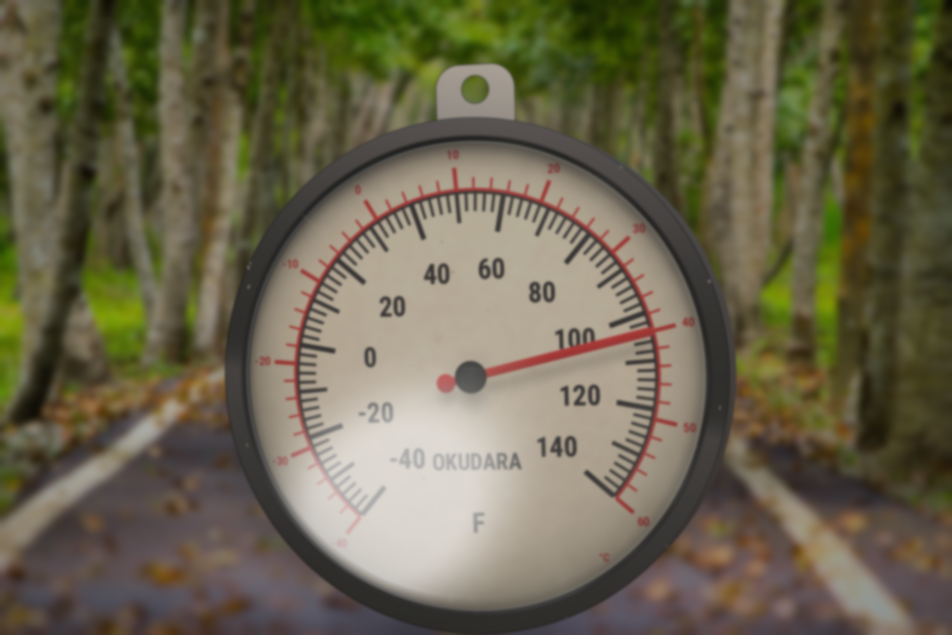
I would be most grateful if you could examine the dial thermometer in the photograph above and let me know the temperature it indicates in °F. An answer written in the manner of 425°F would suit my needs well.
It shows 104°F
